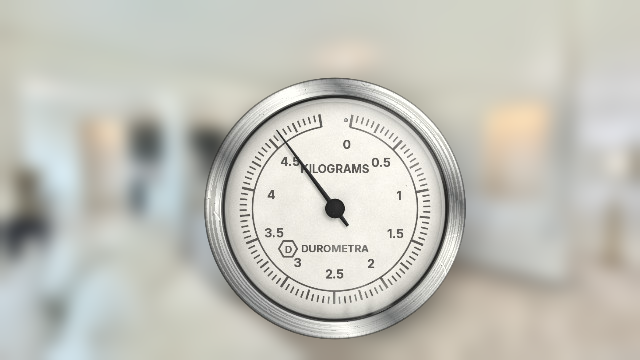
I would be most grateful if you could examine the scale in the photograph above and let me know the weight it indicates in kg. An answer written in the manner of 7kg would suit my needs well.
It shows 4.6kg
